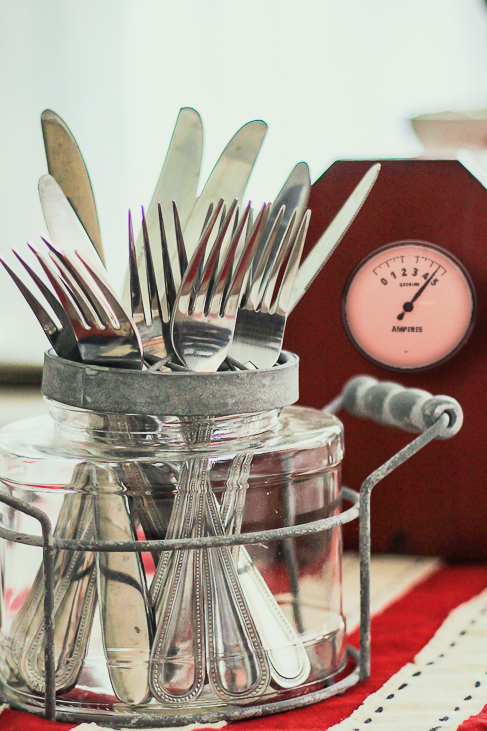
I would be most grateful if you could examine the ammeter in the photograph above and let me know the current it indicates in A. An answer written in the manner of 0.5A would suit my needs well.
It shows 4.5A
